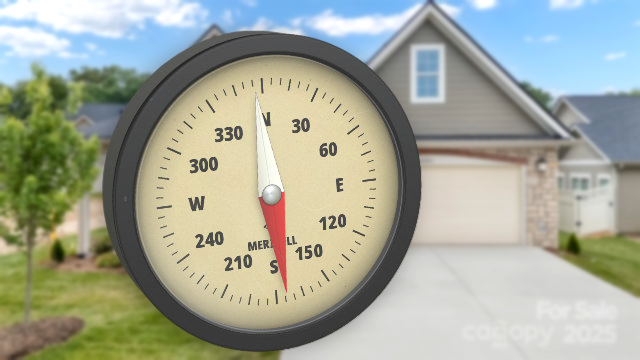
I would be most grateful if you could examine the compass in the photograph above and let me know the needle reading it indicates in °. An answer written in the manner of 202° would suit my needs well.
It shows 175°
